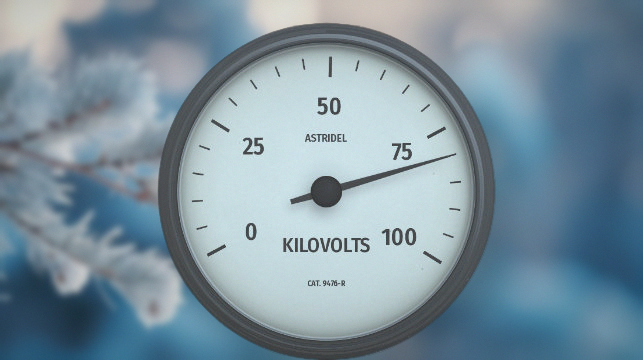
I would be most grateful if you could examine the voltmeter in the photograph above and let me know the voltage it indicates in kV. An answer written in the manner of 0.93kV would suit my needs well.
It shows 80kV
